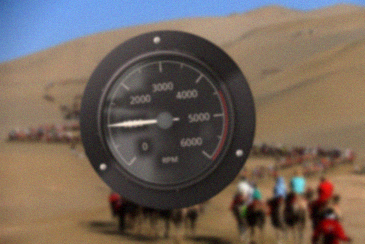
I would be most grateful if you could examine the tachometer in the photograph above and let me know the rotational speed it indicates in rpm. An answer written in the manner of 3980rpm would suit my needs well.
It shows 1000rpm
